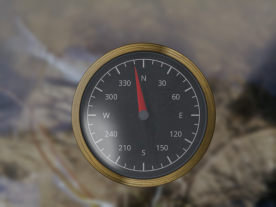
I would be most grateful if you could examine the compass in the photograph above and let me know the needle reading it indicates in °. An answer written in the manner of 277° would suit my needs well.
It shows 350°
